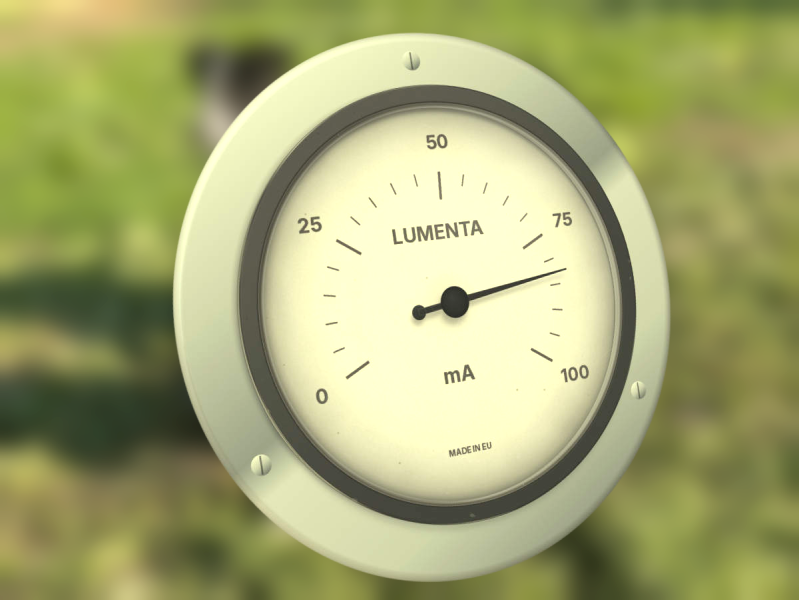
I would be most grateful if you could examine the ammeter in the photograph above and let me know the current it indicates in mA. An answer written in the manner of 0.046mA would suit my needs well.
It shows 82.5mA
